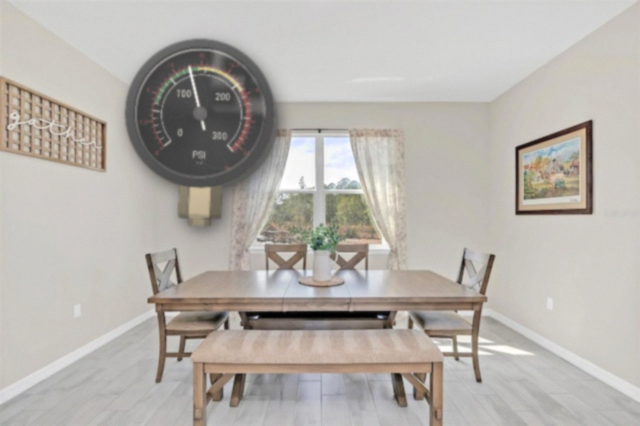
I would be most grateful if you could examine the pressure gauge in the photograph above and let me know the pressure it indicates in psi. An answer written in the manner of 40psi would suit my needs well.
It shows 130psi
